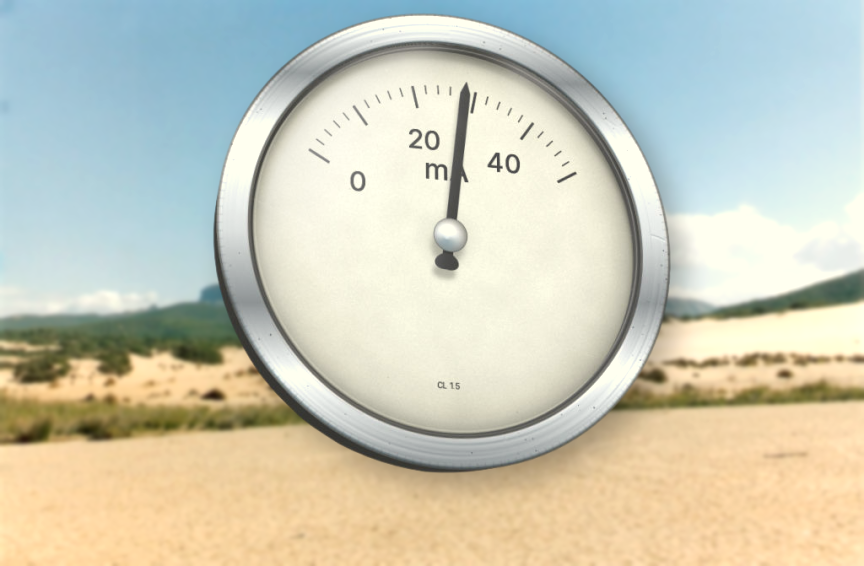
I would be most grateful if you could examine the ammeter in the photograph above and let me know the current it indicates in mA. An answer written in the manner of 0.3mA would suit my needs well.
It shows 28mA
